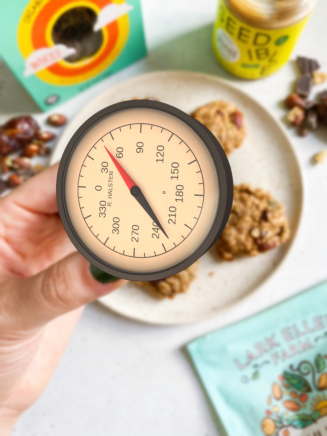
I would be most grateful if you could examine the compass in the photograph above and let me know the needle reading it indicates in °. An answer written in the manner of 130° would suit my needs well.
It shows 50°
